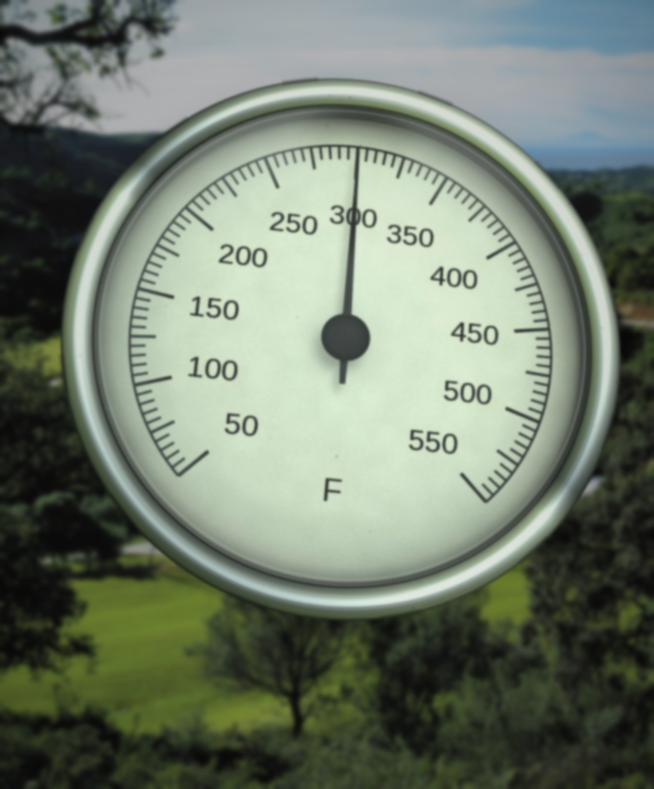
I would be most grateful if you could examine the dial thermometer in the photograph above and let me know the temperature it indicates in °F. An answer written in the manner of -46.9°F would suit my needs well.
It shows 300°F
